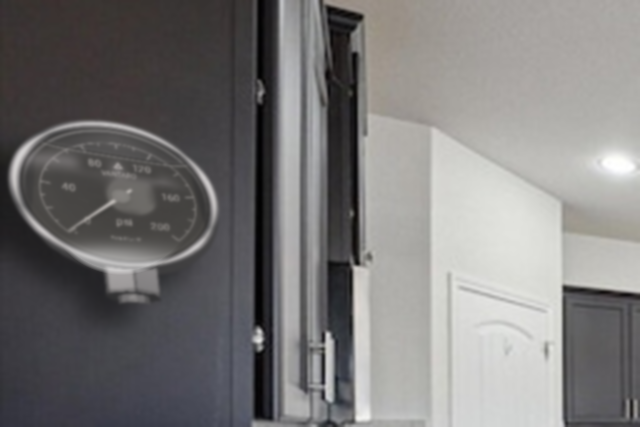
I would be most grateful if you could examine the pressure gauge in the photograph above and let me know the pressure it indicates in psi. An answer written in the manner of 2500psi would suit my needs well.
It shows 0psi
